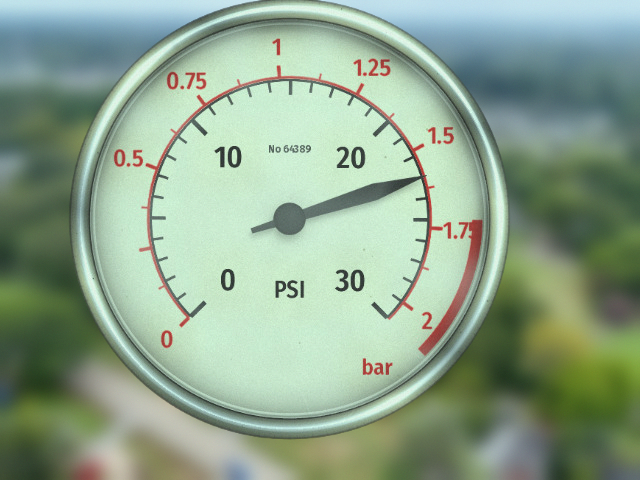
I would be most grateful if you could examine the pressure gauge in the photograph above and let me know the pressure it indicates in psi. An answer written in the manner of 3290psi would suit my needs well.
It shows 23psi
